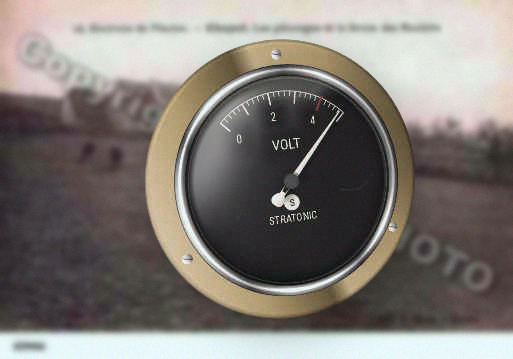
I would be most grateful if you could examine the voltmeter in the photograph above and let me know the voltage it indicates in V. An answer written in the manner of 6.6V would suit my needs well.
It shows 4.8V
